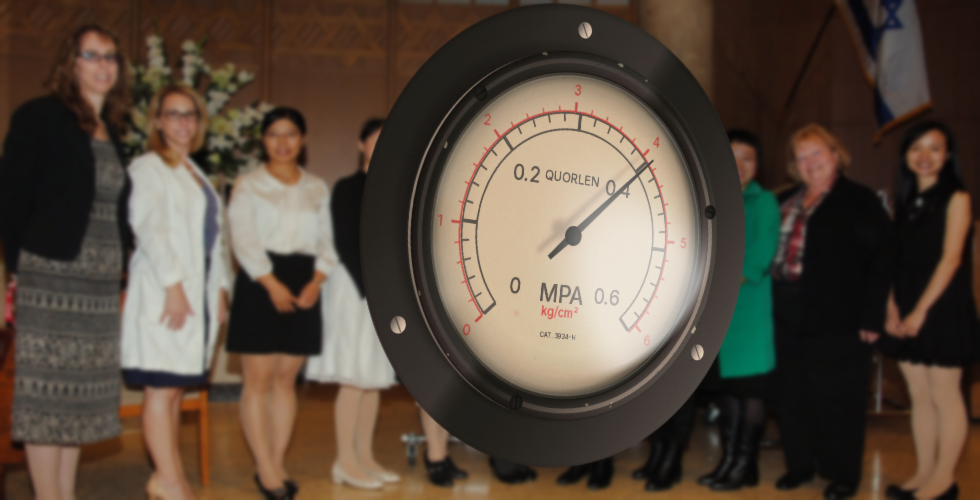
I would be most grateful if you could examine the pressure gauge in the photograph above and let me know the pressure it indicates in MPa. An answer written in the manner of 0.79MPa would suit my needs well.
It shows 0.4MPa
